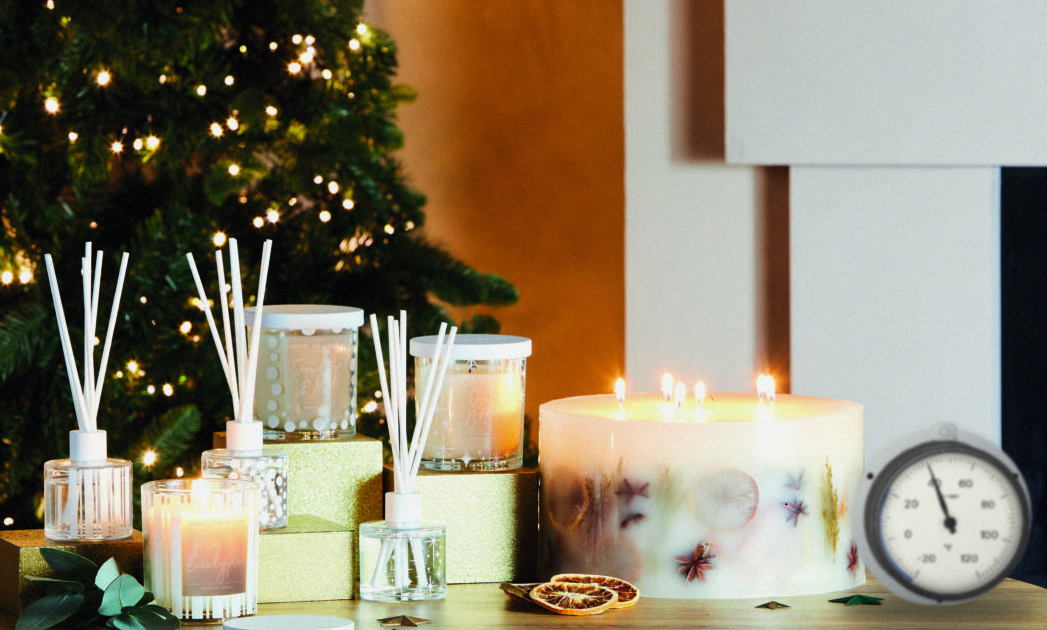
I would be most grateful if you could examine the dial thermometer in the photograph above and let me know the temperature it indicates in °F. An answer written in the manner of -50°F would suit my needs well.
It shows 40°F
